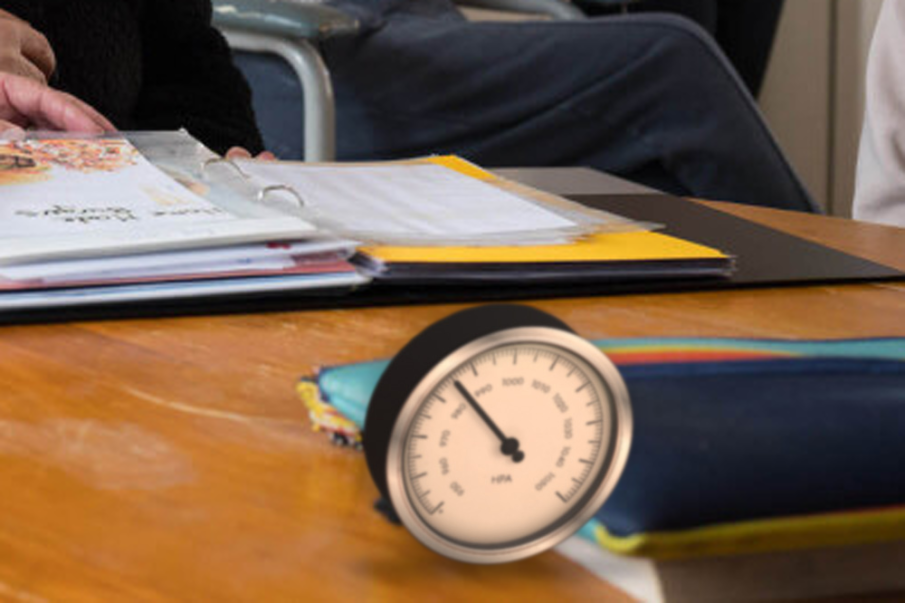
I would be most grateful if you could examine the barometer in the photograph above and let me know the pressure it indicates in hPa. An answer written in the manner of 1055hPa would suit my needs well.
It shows 985hPa
